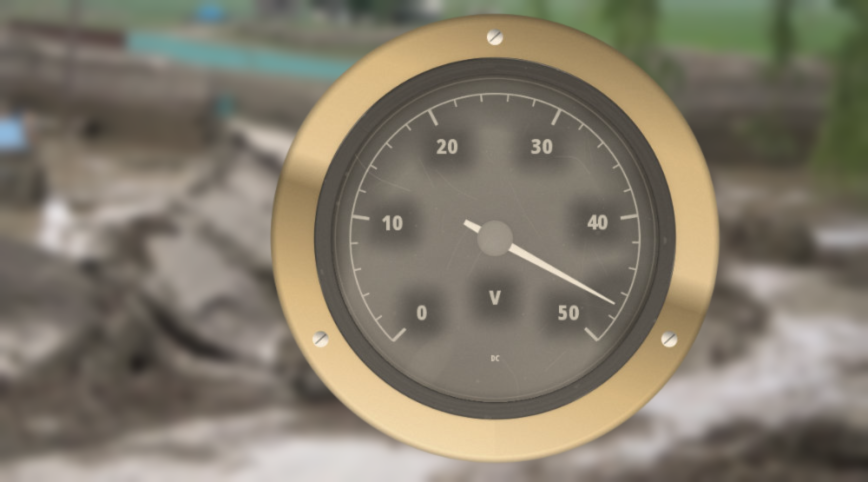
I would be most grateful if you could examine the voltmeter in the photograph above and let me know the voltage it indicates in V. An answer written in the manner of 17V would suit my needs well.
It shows 47V
